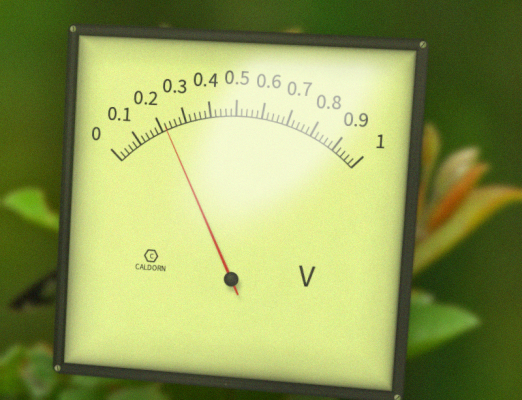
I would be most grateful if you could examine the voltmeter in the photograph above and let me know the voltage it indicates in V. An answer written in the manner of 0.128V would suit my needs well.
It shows 0.22V
